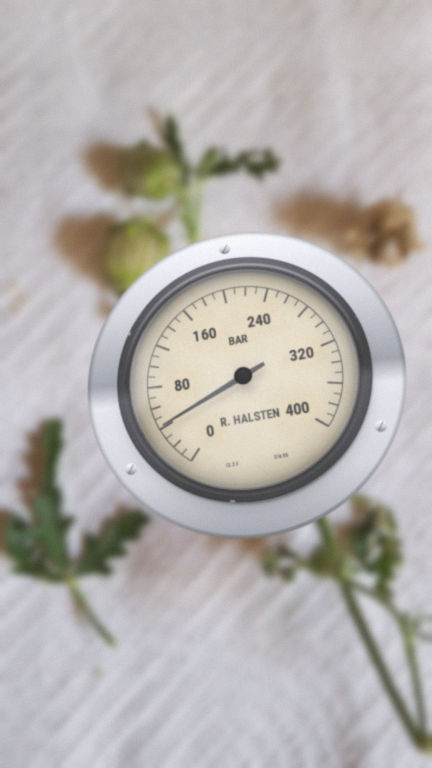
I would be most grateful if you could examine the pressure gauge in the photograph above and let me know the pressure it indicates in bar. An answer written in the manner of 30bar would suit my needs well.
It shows 40bar
